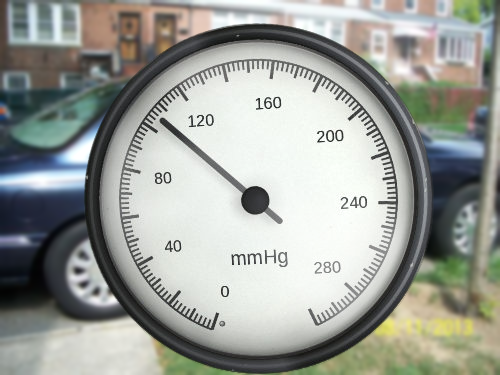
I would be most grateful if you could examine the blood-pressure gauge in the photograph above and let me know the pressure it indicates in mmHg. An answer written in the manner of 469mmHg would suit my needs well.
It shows 106mmHg
